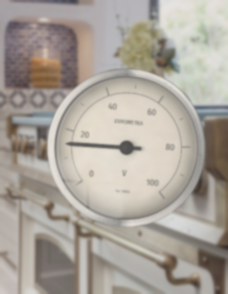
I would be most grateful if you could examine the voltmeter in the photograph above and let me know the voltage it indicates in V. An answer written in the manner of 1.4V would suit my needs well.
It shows 15V
